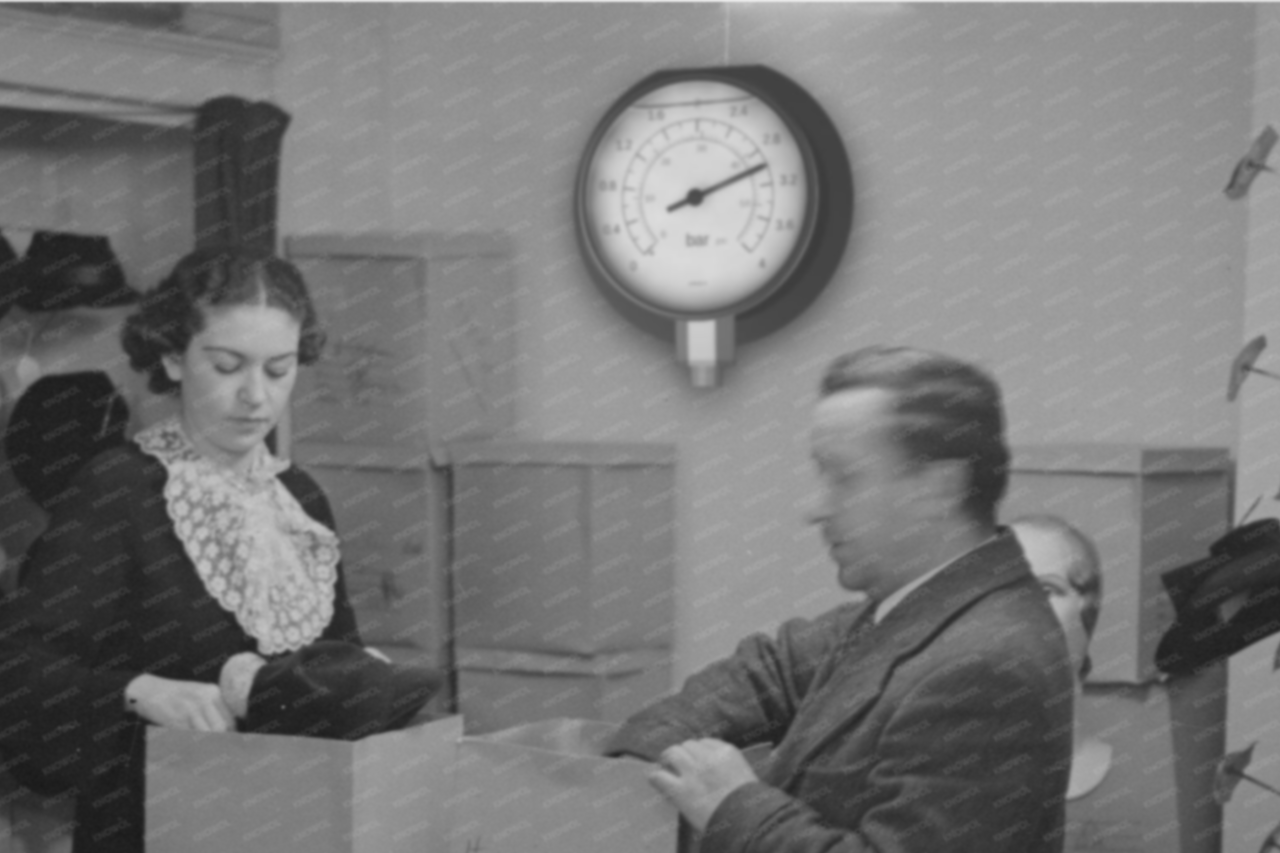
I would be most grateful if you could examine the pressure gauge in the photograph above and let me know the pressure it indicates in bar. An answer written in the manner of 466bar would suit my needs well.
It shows 3bar
